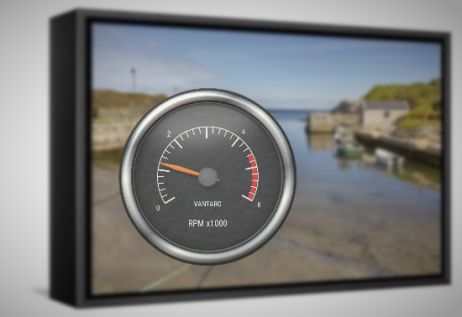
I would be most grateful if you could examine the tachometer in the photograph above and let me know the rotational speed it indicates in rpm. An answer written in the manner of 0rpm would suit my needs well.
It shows 1200rpm
